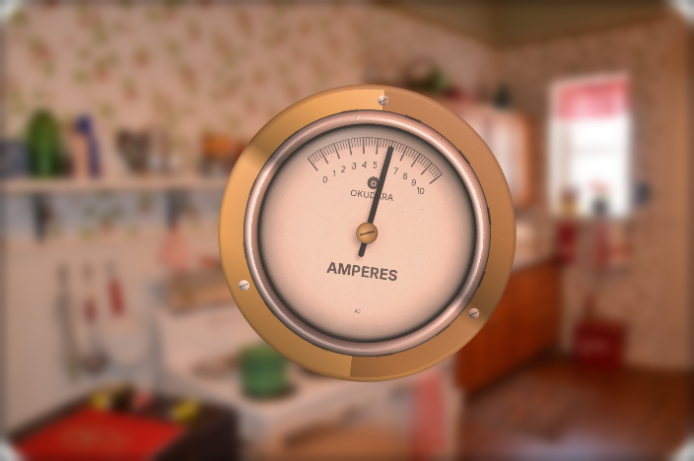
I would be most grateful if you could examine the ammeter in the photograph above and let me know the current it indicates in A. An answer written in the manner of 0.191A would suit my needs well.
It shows 6A
